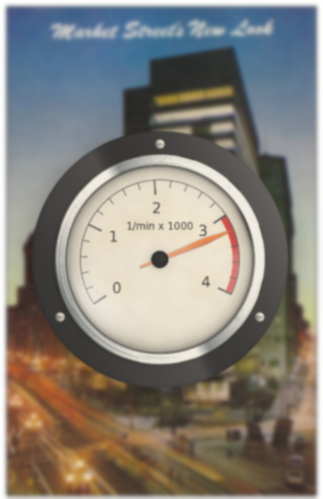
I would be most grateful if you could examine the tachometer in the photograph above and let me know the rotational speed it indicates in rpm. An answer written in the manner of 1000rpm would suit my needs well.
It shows 3200rpm
